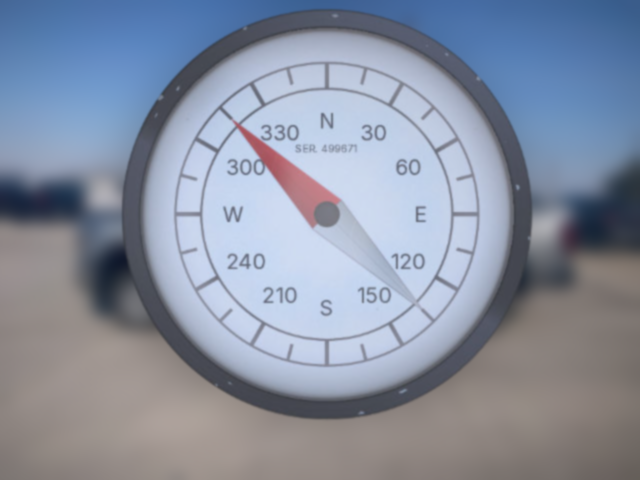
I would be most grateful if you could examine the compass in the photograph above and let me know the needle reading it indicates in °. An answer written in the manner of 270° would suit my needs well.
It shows 315°
